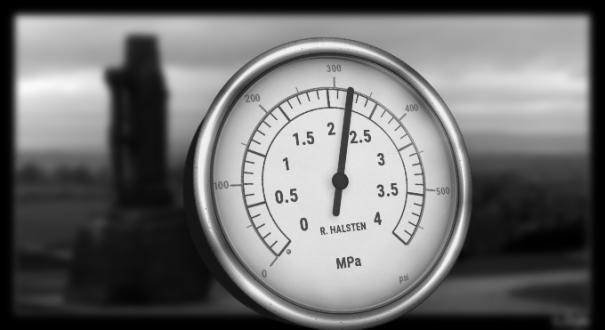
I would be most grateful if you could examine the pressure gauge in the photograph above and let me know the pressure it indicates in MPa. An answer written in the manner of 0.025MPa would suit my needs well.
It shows 2.2MPa
